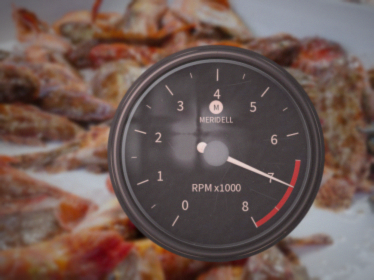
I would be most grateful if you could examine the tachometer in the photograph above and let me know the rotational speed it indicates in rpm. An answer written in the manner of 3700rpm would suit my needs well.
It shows 7000rpm
